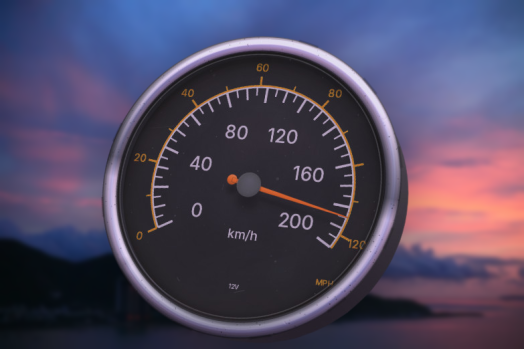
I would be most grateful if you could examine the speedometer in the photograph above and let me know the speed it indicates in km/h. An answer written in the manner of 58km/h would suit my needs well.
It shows 185km/h
